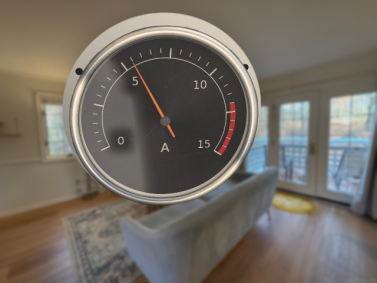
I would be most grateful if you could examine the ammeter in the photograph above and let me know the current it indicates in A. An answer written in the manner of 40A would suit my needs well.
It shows 5.5A
